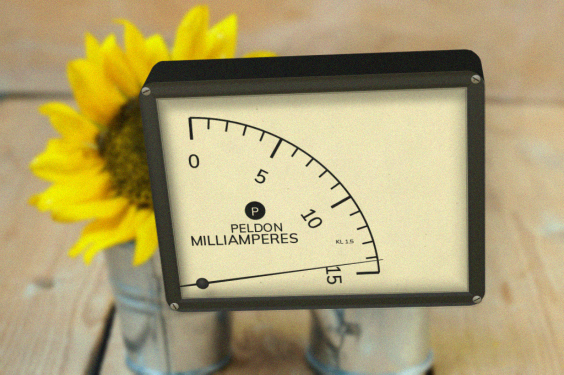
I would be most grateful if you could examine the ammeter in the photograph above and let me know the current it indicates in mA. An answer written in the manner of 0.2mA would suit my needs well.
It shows 14mA
